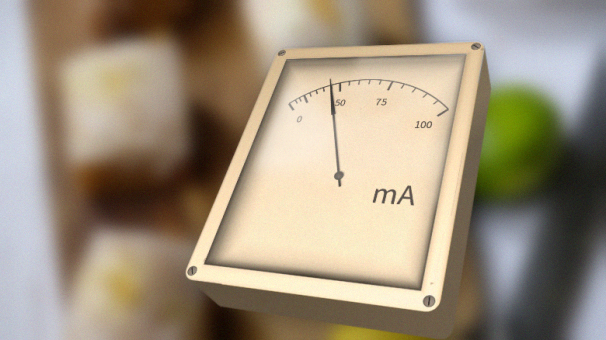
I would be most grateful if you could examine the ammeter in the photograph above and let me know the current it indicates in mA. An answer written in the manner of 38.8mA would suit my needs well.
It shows 45mA
